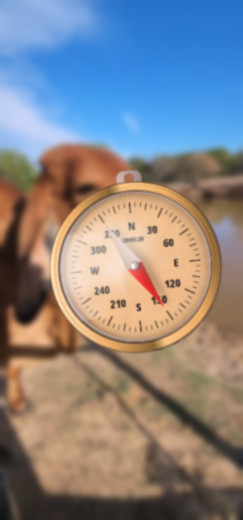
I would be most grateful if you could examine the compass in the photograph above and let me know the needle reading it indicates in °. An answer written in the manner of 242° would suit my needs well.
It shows 150°
